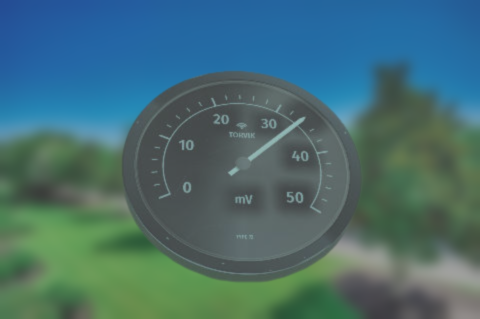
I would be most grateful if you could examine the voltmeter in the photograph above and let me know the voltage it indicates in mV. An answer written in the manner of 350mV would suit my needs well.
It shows 34mV
